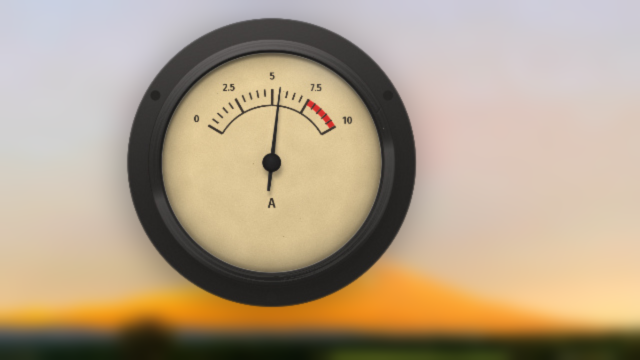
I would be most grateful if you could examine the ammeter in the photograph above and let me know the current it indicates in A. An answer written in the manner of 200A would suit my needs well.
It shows 5.5A
